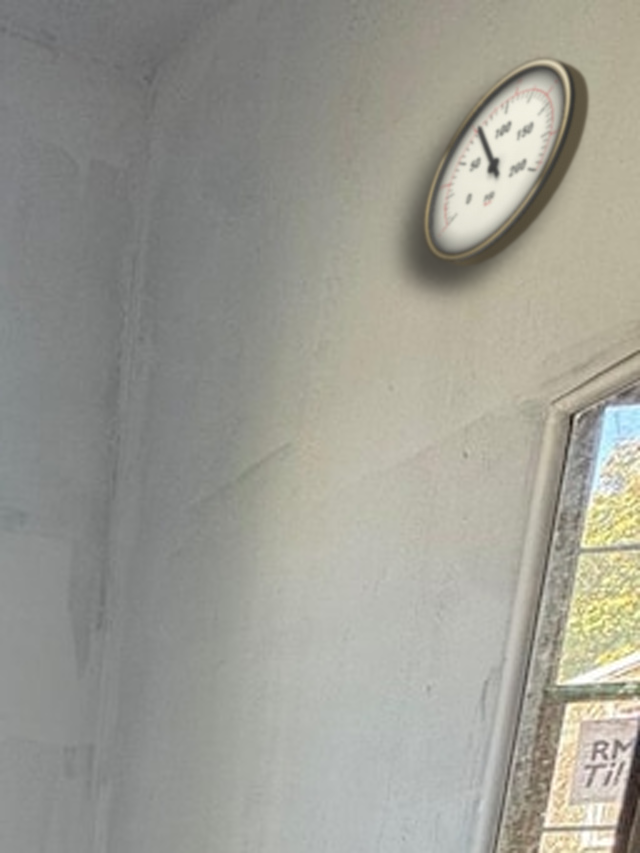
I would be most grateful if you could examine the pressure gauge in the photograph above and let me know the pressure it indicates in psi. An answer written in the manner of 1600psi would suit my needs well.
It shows 75psi
